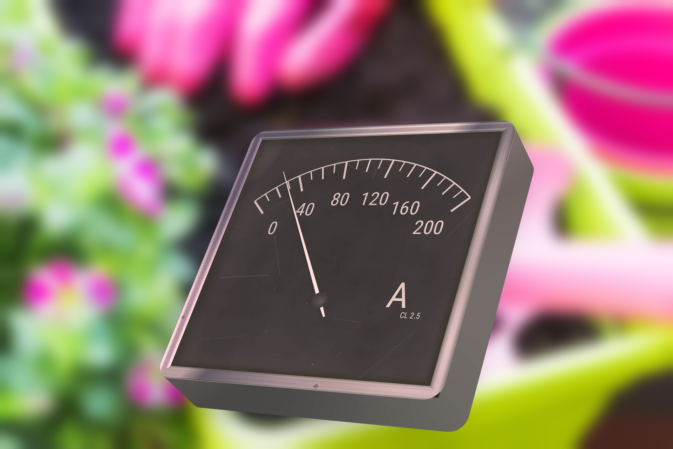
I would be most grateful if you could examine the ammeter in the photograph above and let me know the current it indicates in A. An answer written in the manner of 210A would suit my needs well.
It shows 30A
